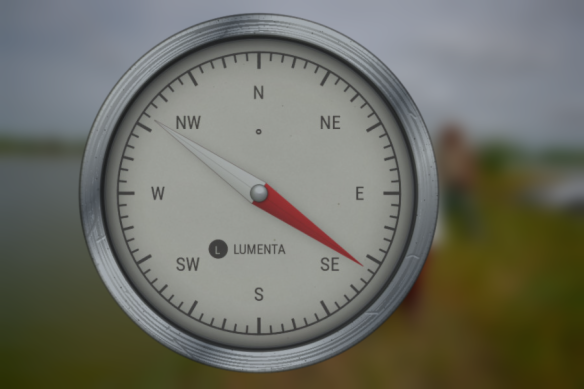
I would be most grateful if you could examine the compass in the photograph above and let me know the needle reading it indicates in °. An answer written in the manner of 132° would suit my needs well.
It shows 125°
